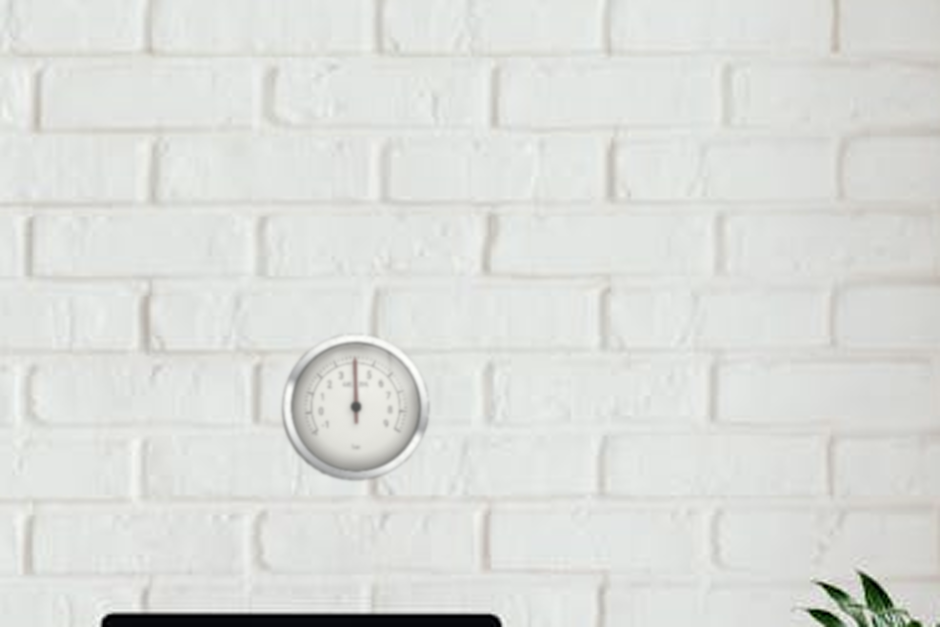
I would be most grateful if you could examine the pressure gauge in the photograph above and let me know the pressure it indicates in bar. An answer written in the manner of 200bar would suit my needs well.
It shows 4bar
